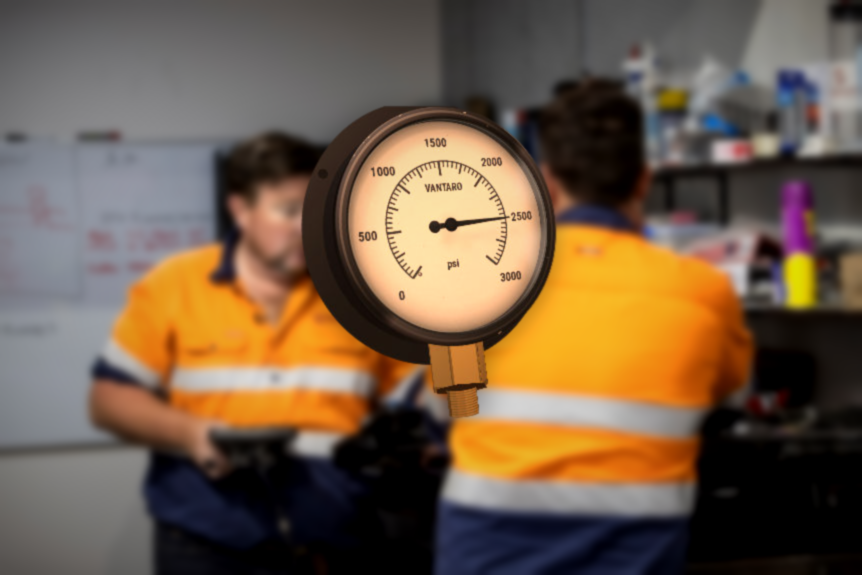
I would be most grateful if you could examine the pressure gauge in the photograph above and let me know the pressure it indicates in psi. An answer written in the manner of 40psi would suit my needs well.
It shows 2500psi
